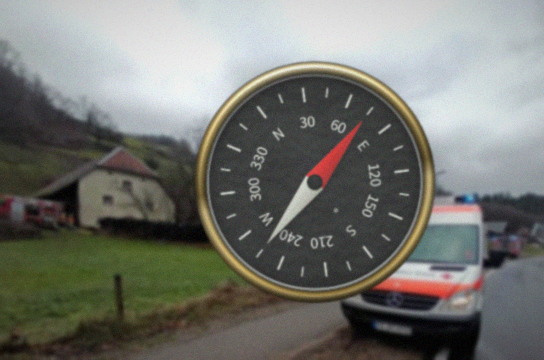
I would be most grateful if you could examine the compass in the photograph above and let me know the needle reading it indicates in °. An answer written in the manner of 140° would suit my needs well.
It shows 75°
